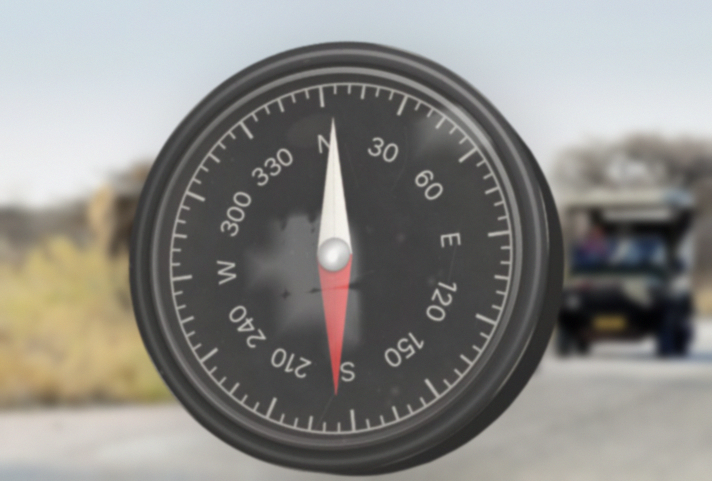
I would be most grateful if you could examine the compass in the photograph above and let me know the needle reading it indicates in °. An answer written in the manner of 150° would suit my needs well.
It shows 185°
